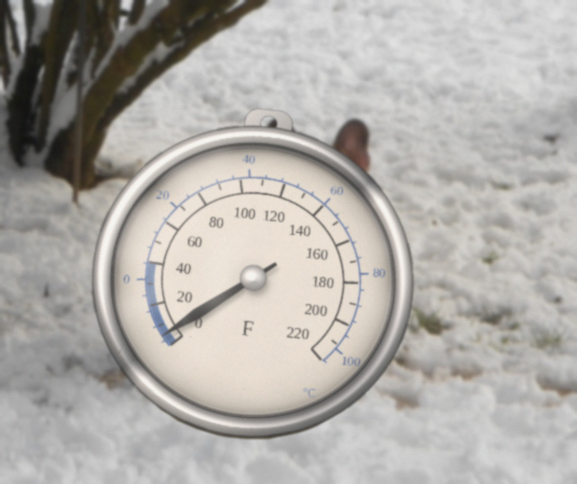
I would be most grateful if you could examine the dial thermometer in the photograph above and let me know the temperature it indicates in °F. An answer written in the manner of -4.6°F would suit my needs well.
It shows 5°F
